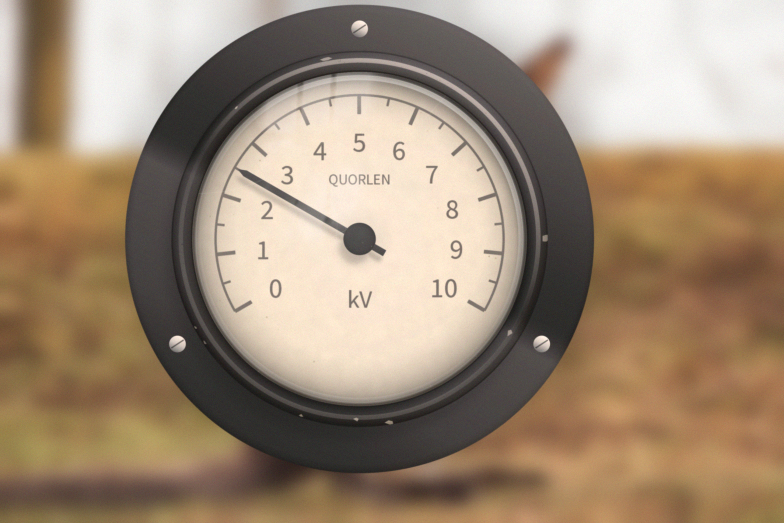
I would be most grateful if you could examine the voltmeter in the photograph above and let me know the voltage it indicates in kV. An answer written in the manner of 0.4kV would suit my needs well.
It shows 2.5kV
